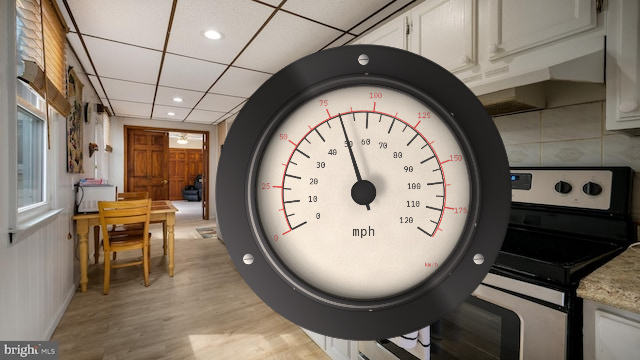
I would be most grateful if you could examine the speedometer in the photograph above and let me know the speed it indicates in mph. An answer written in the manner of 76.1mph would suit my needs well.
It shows 50mph
